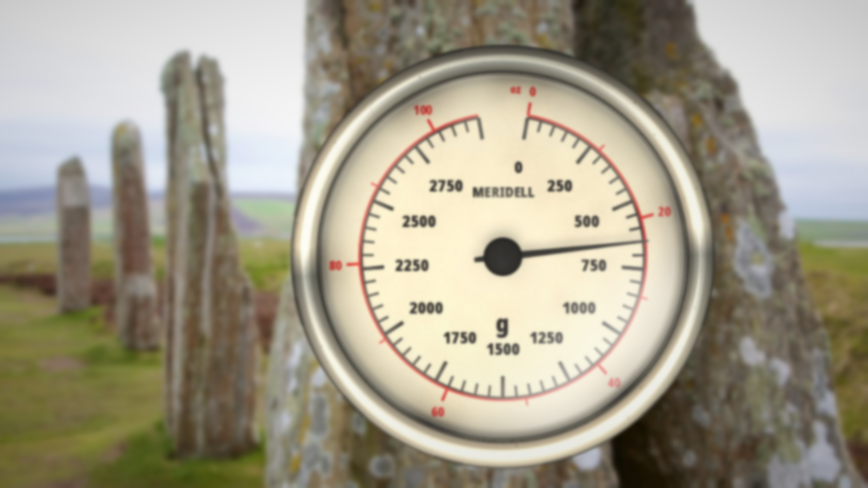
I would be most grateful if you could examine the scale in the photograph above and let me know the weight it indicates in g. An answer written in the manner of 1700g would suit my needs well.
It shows 650g
